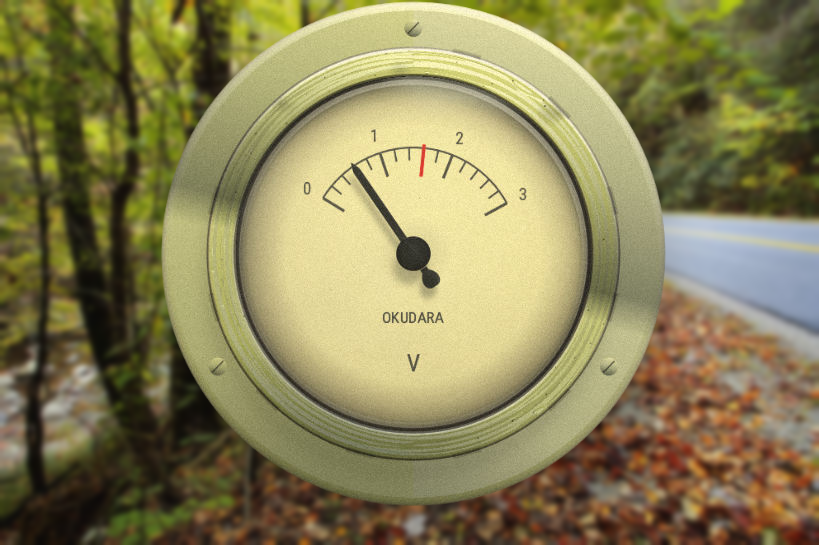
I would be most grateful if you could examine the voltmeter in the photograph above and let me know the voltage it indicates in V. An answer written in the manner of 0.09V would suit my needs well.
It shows 0.6V
